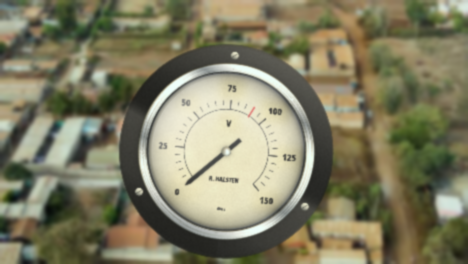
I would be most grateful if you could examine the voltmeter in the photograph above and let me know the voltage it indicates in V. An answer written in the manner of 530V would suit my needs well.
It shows 0V
